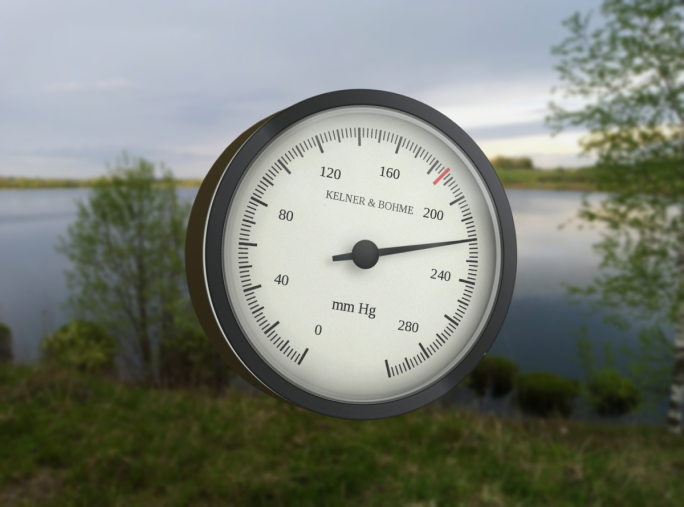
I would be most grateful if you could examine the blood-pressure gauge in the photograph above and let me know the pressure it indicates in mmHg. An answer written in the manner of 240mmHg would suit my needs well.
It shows 220mmHg
